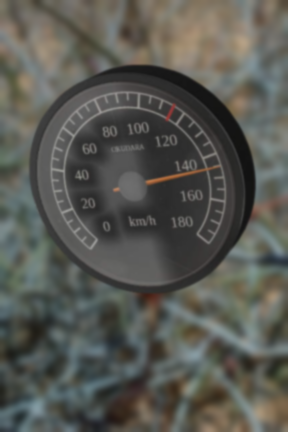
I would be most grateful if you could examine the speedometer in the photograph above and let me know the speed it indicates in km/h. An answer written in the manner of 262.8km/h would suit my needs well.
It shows 145km/h
